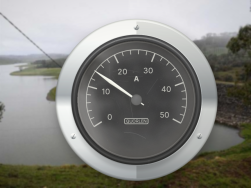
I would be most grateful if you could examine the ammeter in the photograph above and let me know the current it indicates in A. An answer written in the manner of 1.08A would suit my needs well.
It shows 14A
